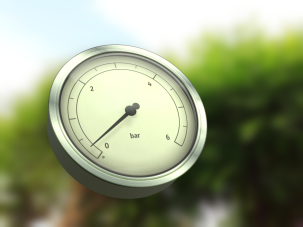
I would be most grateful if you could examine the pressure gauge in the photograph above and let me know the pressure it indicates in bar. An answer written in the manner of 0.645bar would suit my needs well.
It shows 0.25bar
